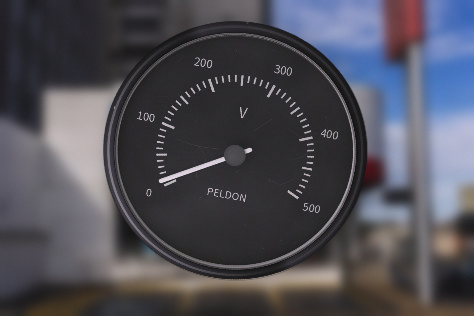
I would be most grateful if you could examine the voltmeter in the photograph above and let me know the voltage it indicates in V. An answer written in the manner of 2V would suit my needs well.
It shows 10V
